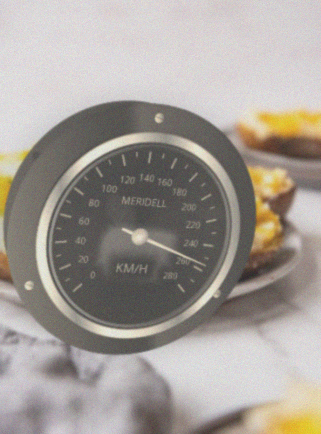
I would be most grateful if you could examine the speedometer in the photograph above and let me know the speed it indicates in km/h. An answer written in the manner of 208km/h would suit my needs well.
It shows 255km/h
